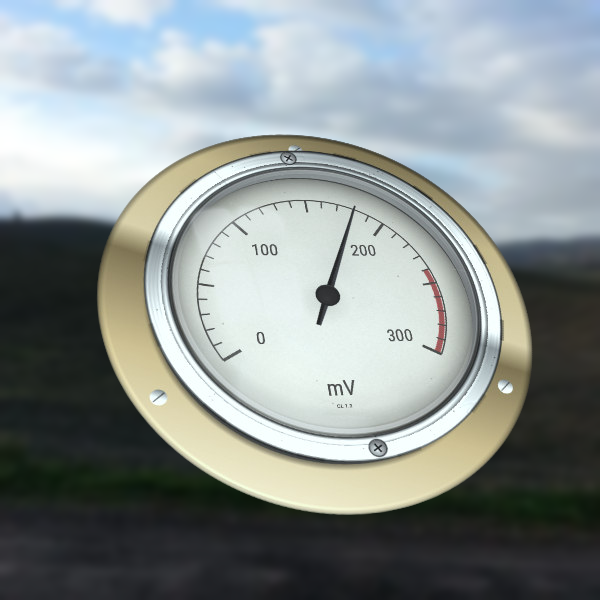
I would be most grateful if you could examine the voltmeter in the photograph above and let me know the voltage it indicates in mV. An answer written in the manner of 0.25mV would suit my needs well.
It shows 180mV
